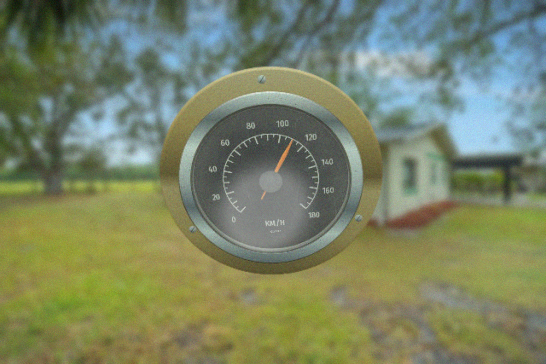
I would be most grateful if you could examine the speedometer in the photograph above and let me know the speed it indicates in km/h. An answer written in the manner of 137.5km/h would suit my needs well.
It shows 110km/h
